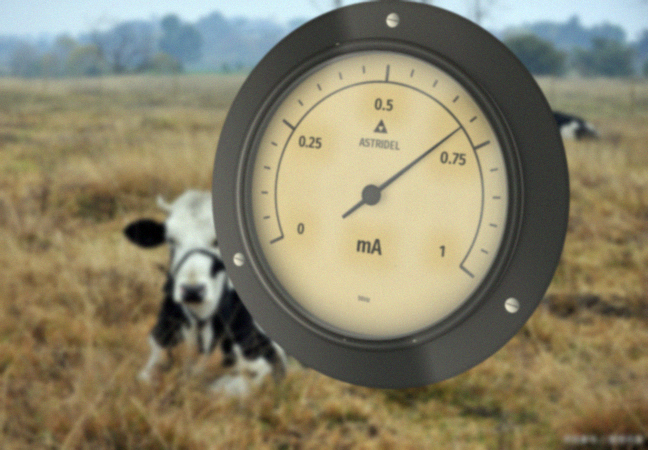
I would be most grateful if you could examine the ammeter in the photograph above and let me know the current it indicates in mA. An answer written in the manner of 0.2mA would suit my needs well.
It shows 0.7mA
